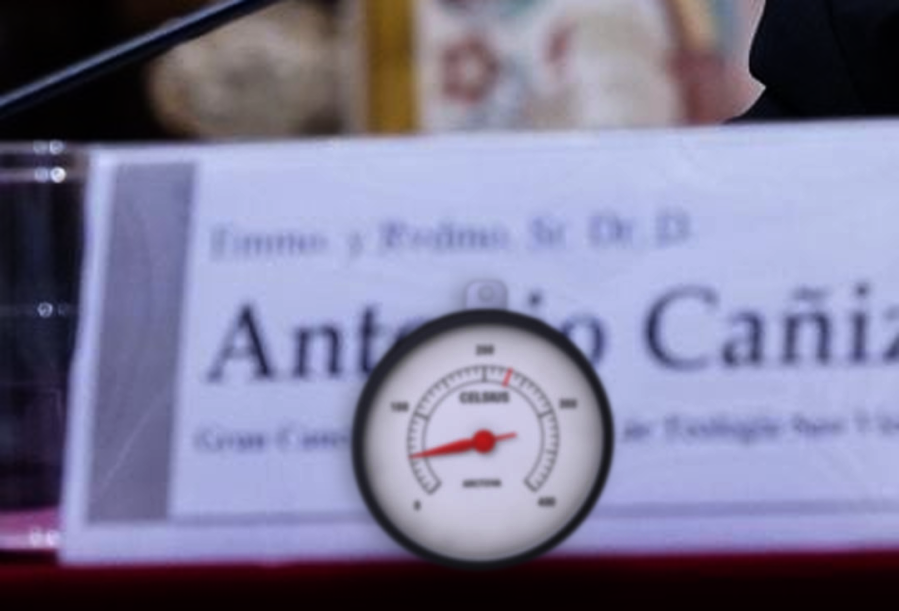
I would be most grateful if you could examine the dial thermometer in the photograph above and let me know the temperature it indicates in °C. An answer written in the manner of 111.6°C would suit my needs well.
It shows 50°C
